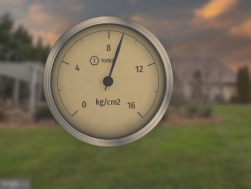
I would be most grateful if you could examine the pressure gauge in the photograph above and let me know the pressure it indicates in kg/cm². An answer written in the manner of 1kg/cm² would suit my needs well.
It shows 9kg/cm²
